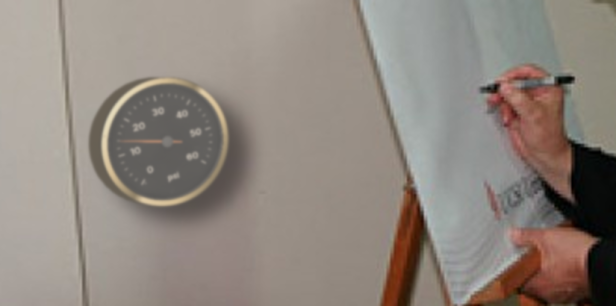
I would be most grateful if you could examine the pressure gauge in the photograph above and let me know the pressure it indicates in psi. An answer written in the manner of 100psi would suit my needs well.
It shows 14psi
